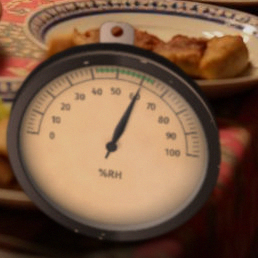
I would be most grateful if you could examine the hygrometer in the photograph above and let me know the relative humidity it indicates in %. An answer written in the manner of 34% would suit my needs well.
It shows 60%
